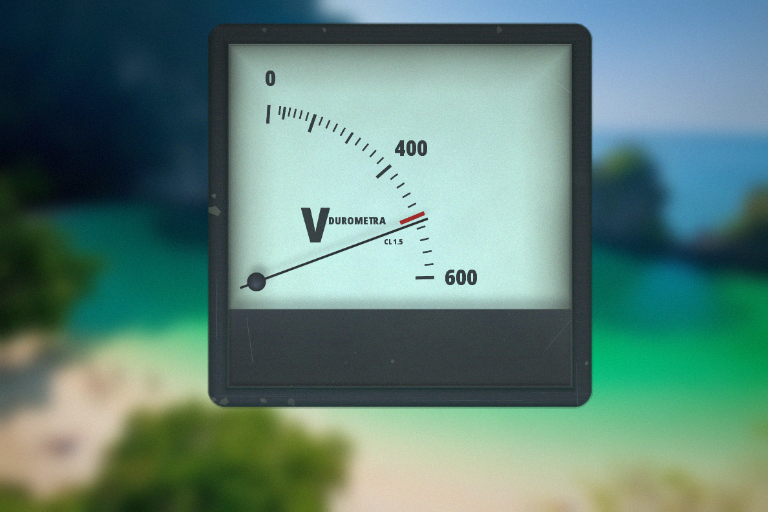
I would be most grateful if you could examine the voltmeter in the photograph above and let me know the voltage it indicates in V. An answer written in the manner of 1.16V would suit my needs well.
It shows 510V
